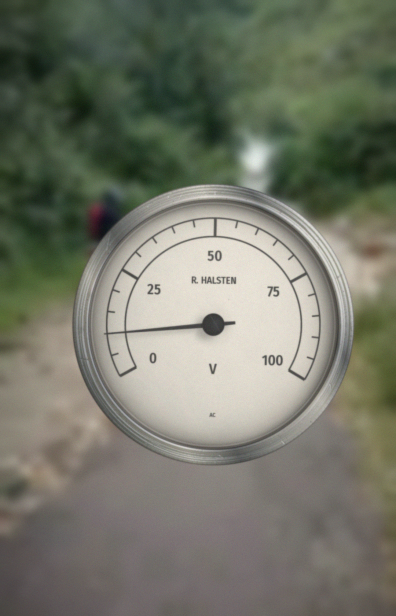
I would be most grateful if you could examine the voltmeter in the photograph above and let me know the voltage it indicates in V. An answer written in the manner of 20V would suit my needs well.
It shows 10V
